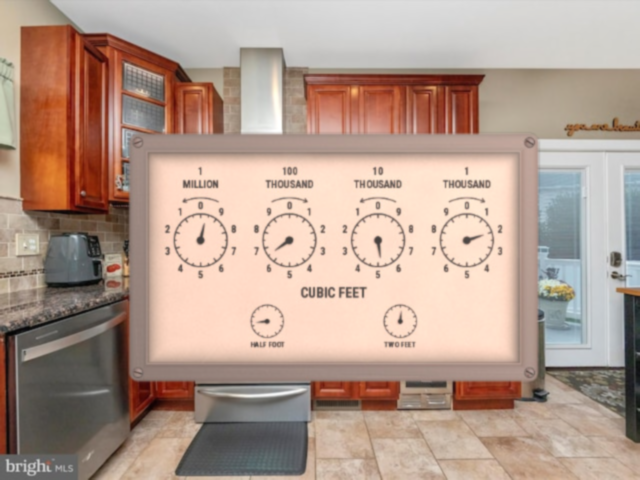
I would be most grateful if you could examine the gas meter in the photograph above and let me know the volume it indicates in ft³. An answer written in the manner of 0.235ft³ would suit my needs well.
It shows 965200ft³
